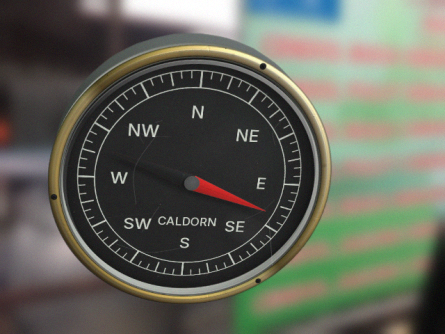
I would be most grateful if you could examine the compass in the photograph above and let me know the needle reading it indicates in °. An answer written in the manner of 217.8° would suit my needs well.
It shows 110°
